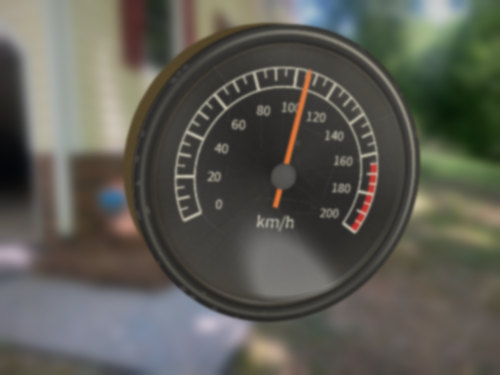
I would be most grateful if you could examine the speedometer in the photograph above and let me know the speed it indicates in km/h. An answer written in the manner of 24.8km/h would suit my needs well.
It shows 105km/h
